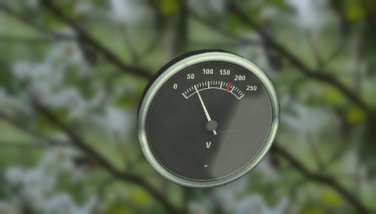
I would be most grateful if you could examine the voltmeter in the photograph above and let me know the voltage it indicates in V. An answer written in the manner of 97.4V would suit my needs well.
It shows 50V
